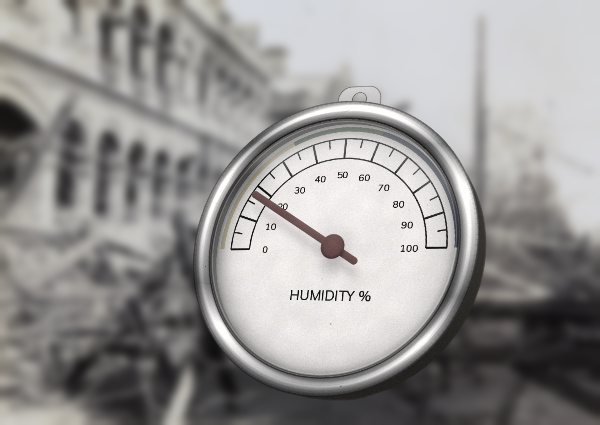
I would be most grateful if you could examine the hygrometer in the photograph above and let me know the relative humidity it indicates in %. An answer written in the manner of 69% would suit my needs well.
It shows 17.5%
